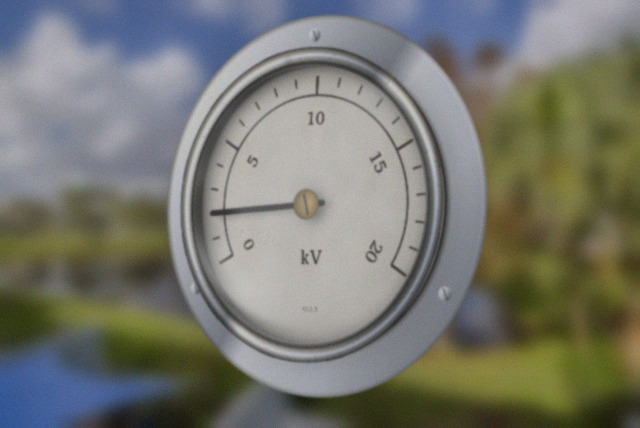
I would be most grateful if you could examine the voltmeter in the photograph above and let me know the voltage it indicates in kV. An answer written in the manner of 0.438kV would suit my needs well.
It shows 2kV
